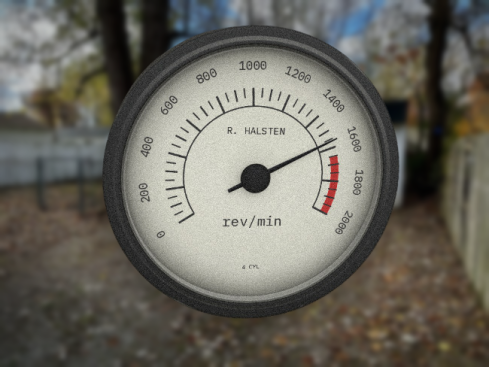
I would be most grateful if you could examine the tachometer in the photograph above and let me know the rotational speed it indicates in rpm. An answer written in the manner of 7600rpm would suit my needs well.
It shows 1550rpm
